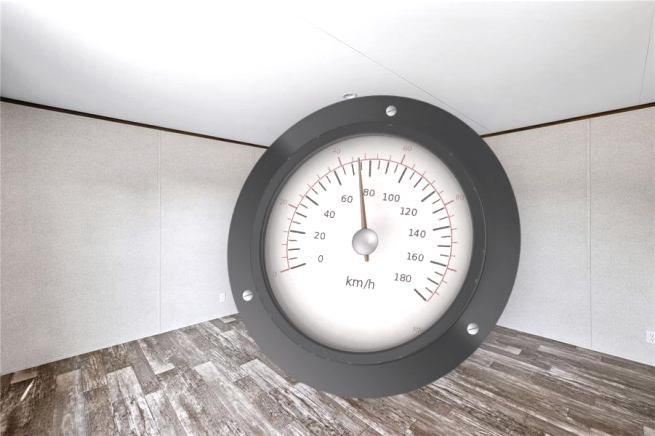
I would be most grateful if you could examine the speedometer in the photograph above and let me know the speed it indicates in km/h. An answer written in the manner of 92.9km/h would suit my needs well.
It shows 75km/h
